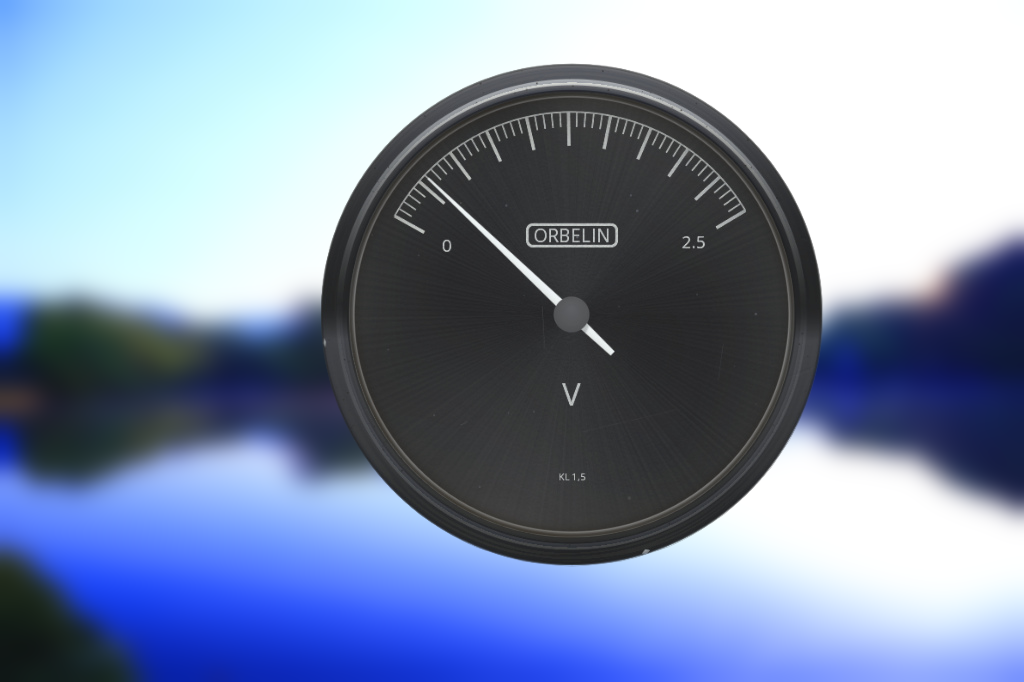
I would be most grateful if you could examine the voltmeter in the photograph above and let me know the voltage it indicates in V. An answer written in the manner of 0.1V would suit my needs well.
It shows 0.3V
